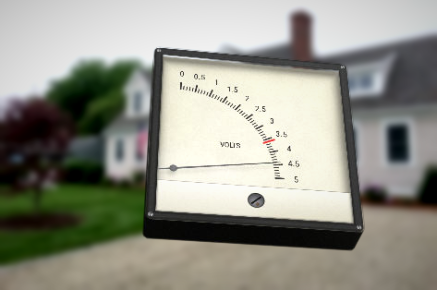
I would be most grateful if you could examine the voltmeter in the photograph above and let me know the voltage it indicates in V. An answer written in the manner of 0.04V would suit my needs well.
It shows 4.5V
